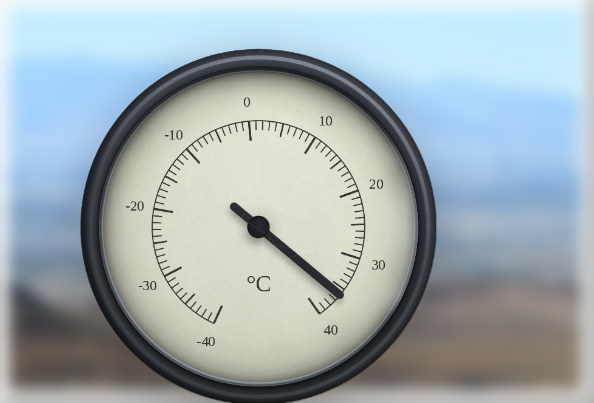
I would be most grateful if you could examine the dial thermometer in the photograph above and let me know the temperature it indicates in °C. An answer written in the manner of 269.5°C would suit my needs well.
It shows 36°C
